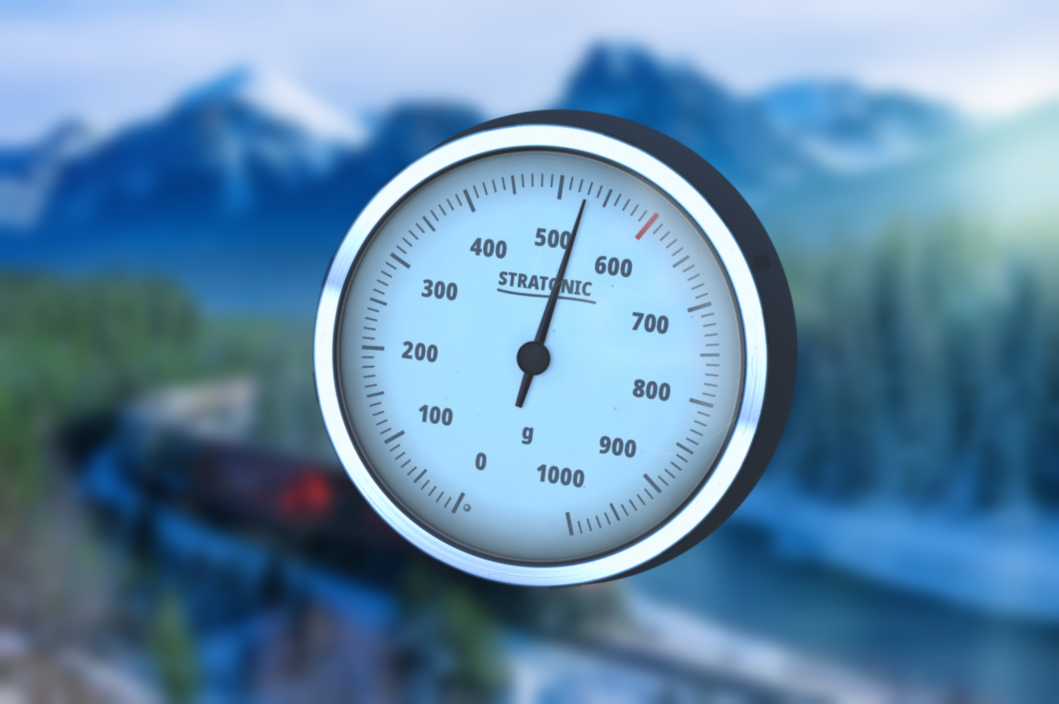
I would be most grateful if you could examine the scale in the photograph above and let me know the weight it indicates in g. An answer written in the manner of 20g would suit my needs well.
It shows 530g
